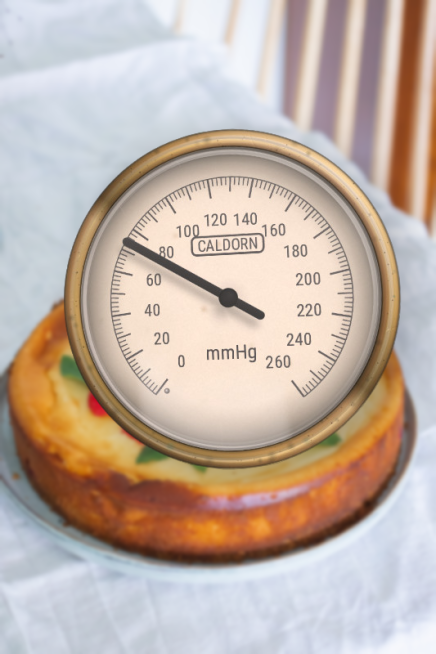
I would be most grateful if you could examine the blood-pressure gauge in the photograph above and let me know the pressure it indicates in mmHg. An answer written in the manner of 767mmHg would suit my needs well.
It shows 74mmHg
